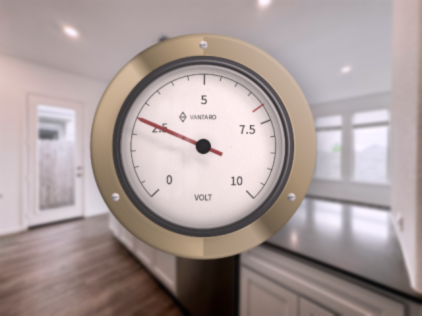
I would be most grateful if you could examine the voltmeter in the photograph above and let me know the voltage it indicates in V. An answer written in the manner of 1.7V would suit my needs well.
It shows 2.5V
